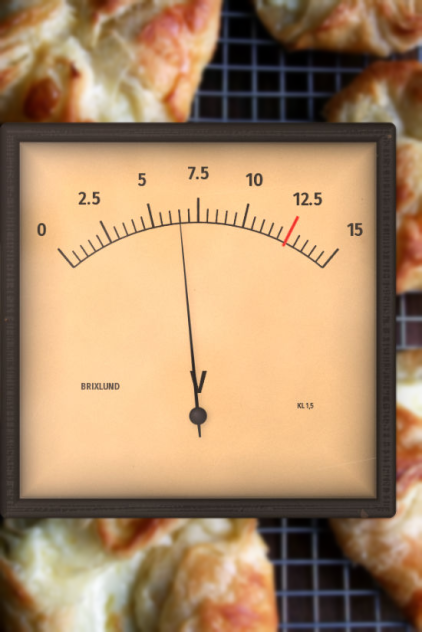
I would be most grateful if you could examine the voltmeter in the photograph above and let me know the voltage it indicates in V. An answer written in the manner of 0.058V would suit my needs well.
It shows 6.5V
